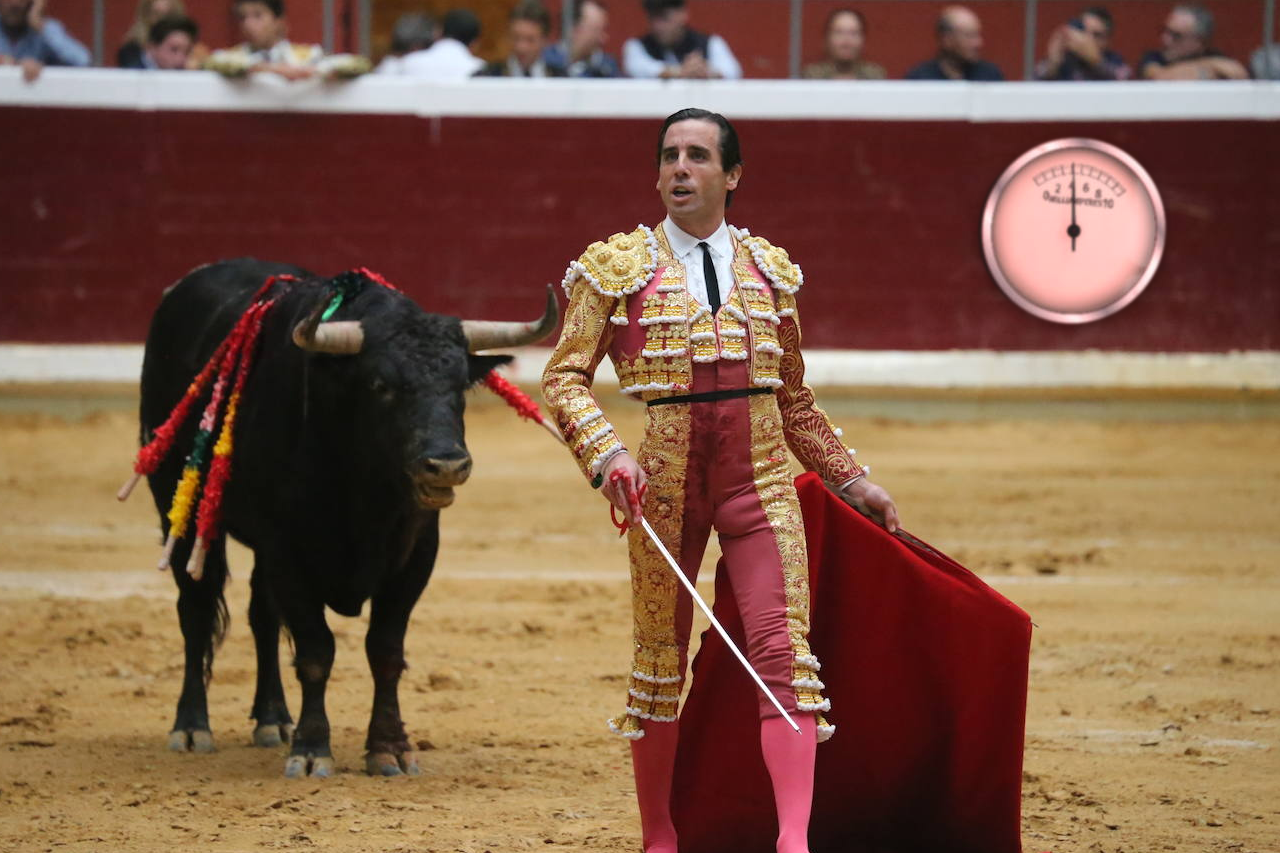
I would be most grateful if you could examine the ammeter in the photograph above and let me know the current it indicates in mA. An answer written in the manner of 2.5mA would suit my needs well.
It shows 4mA
